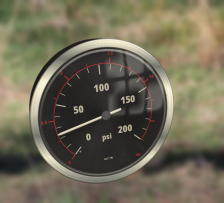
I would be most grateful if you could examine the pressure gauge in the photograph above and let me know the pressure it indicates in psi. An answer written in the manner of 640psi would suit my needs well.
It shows 25psi
